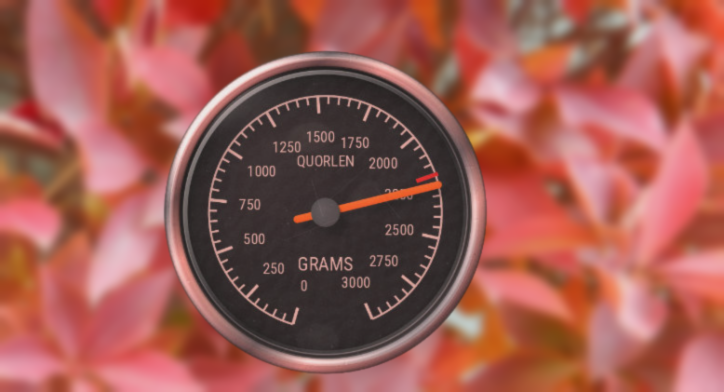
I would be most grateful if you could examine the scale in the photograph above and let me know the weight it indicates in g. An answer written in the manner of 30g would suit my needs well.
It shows 2250g
